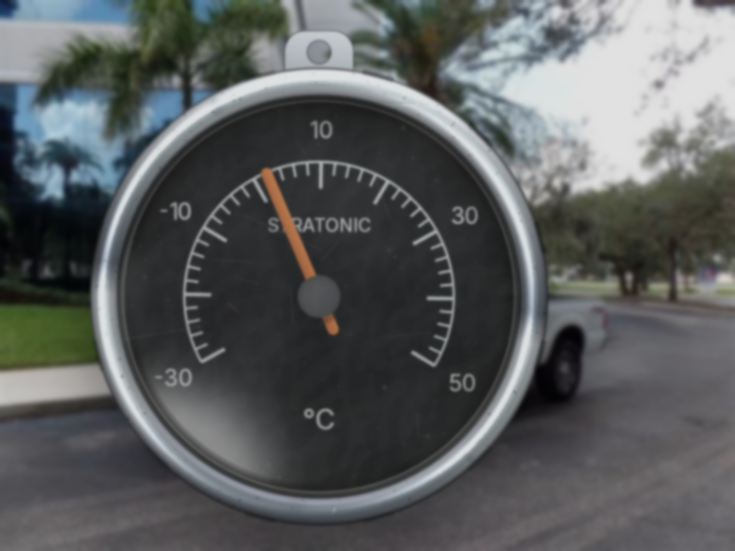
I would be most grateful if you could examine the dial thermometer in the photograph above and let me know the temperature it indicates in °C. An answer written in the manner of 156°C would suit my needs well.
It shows 2°C
